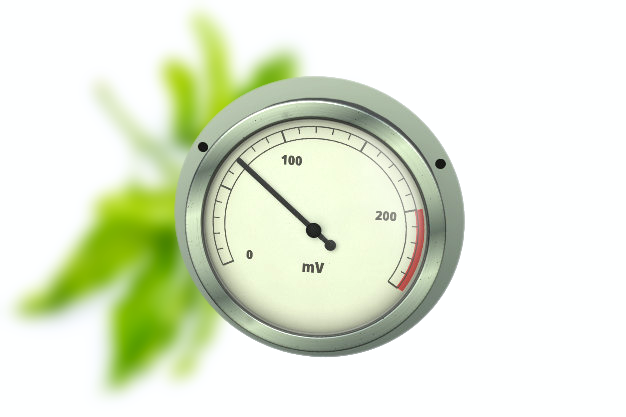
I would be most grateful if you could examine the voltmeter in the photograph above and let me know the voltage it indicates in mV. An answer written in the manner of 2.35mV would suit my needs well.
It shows 70mV
